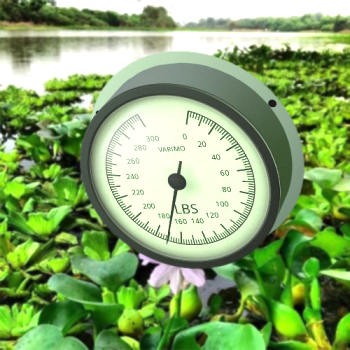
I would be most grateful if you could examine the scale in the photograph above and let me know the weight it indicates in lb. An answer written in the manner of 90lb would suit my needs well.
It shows 170lb
